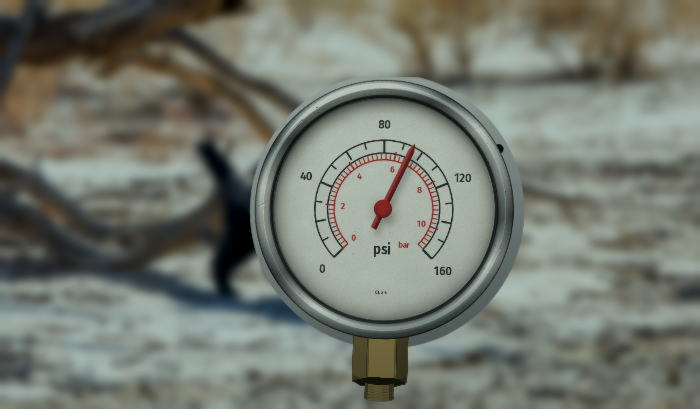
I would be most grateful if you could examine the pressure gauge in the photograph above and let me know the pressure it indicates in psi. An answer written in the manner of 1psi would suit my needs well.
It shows 95psi
